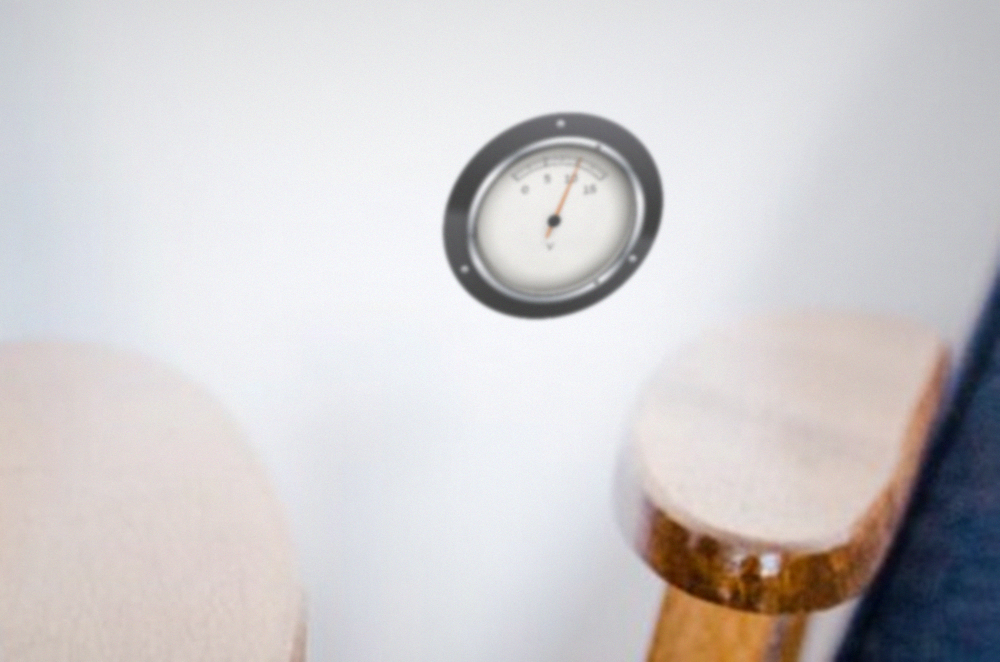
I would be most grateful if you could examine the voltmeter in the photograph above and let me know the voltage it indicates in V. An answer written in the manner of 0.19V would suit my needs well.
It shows 10V
